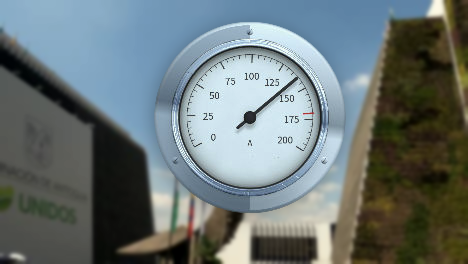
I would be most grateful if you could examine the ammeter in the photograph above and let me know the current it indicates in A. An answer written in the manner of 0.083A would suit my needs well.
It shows 140A
